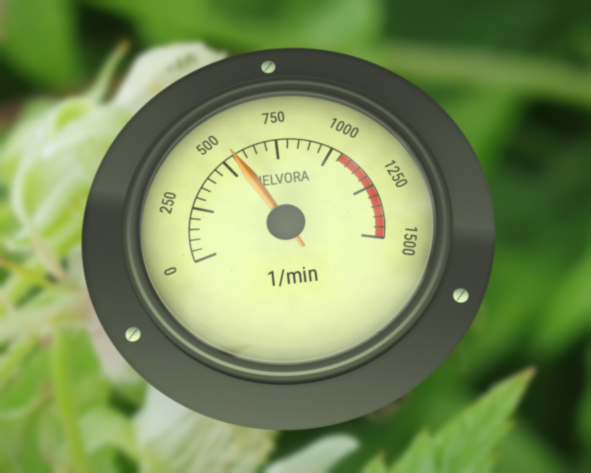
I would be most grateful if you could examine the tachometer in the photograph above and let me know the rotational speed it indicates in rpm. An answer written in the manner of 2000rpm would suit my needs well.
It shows 550rpm
